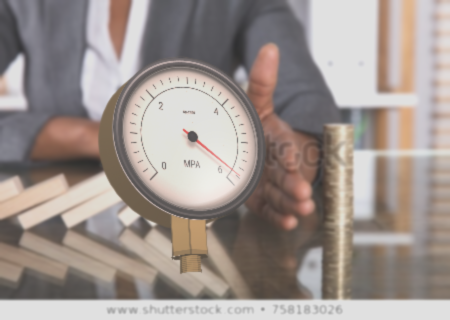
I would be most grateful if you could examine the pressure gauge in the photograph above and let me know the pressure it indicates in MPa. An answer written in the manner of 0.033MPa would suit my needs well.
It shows 5.8MPa
